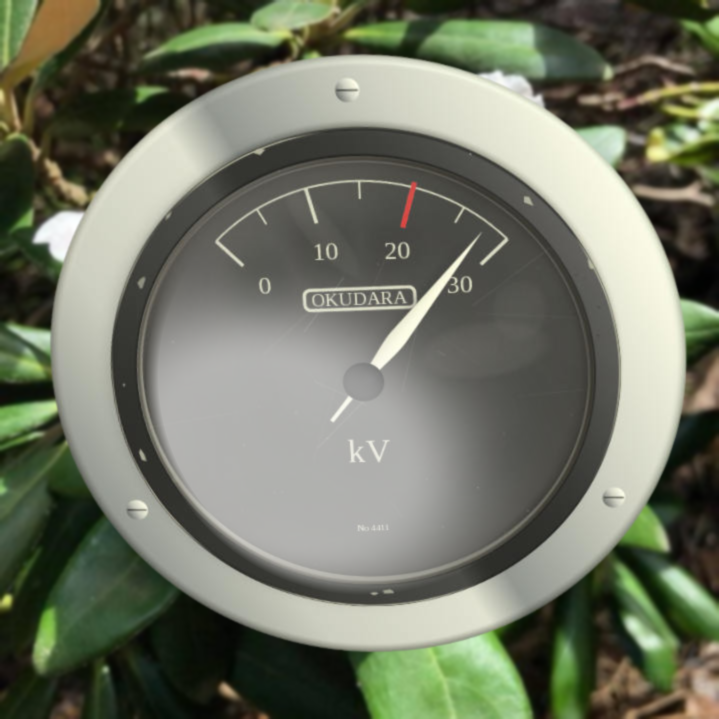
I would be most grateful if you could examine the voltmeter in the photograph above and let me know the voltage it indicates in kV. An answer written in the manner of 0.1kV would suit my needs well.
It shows 27.5kV
